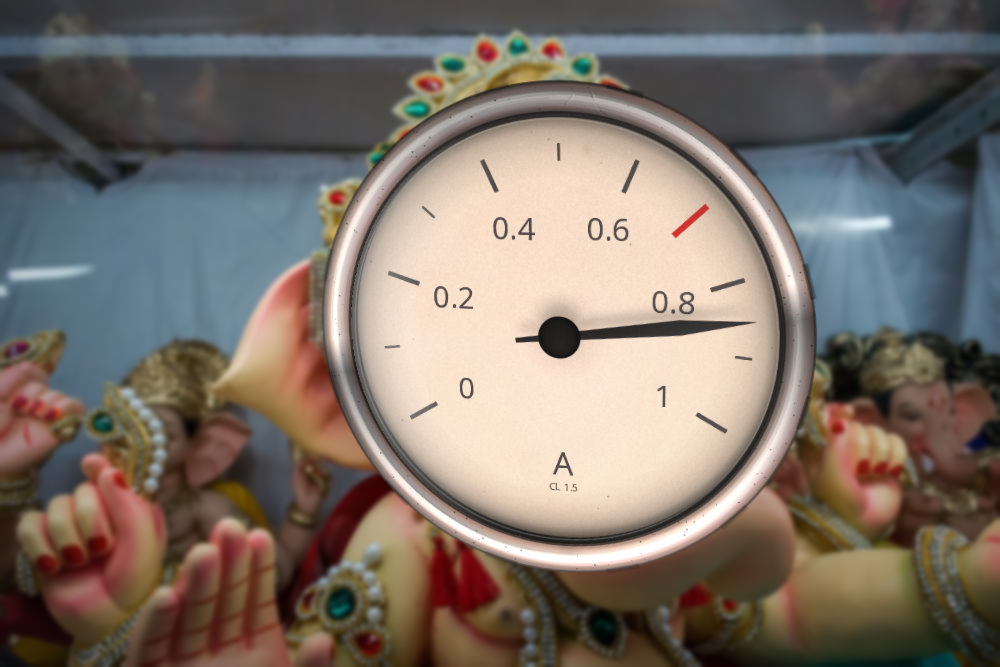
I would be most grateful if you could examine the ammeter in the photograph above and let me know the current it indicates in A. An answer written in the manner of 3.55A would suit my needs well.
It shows 0.85A
